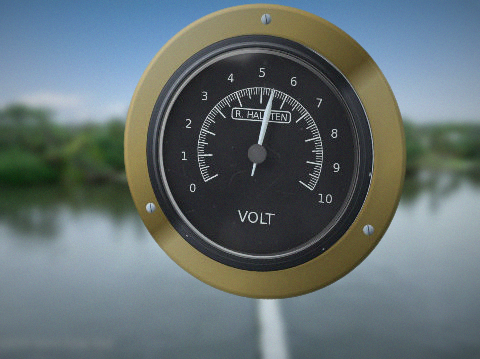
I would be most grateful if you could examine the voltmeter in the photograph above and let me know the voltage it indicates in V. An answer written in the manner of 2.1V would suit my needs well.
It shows 5.5V
